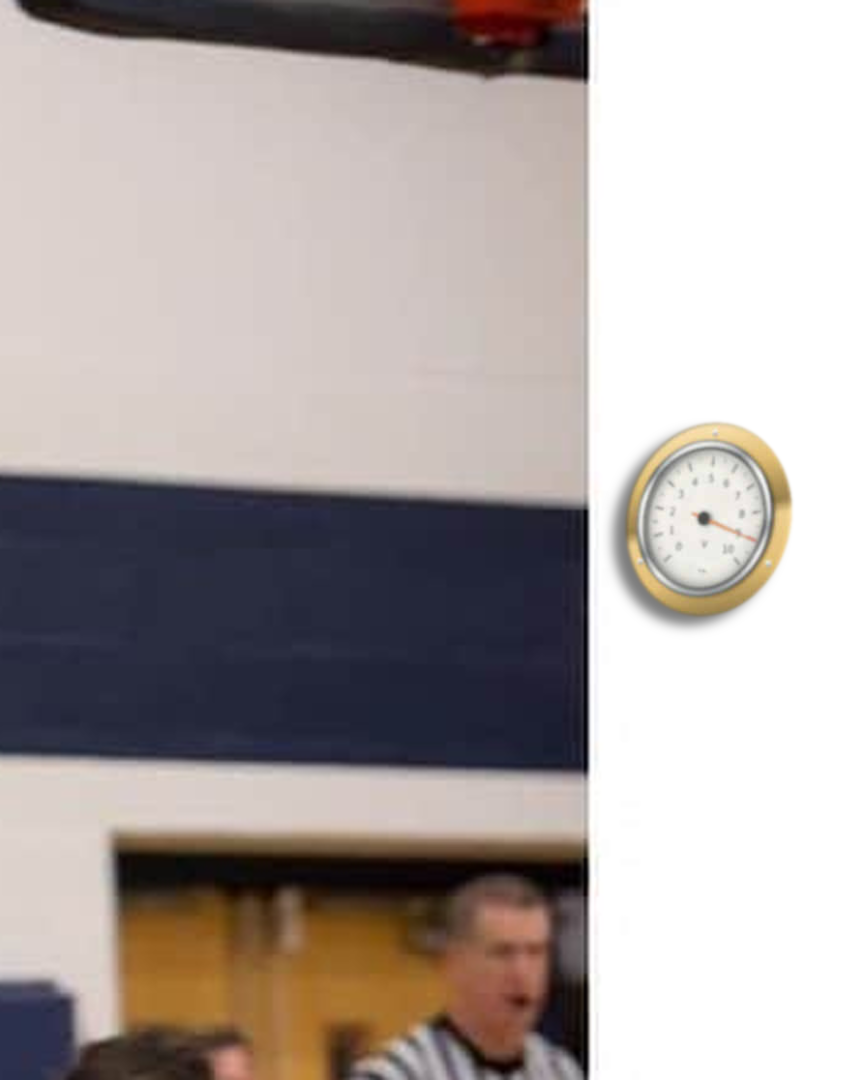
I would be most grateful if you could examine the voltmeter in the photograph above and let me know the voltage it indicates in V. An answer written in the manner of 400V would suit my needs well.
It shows 9V
